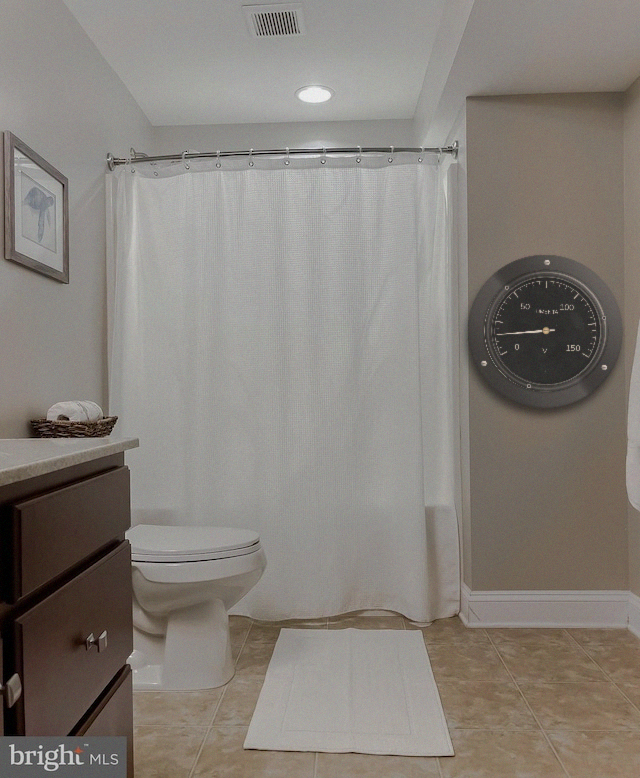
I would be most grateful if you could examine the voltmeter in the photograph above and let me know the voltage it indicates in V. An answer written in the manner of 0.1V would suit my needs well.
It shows 15V
